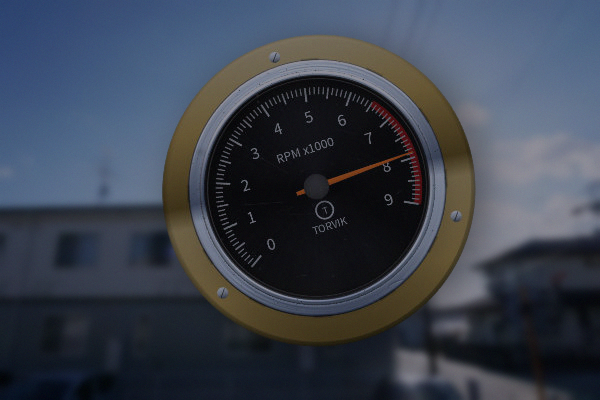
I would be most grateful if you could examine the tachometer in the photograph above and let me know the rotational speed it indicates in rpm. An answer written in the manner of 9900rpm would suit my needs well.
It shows 7900rpm
